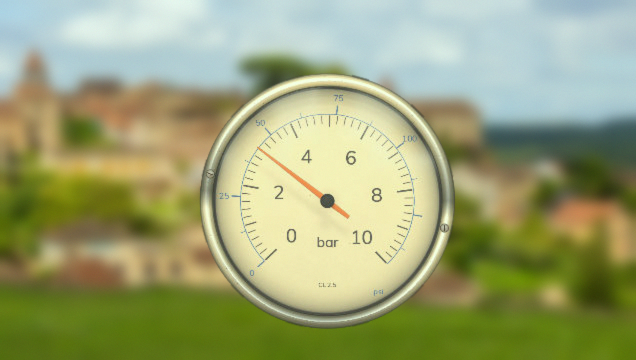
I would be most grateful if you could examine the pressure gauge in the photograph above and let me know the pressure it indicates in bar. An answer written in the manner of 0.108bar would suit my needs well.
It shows 3bar
